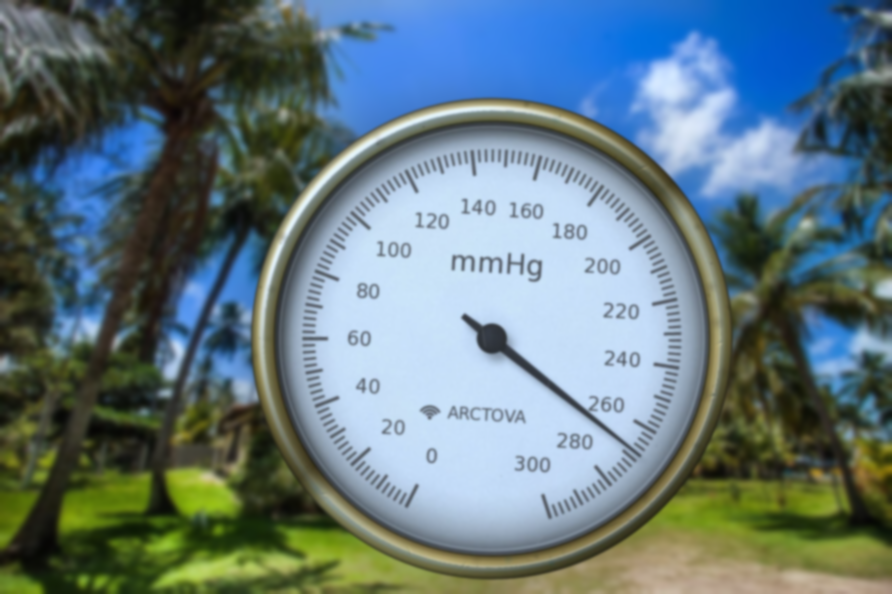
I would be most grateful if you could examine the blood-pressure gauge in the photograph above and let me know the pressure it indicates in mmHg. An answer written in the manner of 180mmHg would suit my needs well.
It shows 268mmHg
